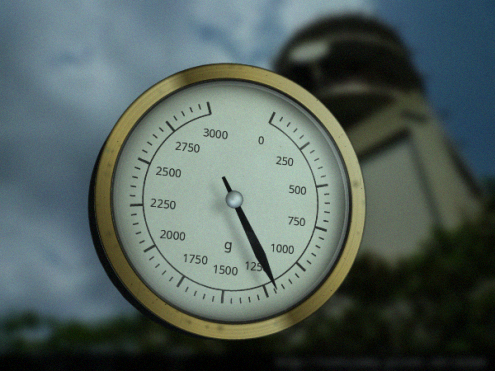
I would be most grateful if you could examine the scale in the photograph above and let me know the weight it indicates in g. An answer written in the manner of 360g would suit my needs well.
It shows 1200g
